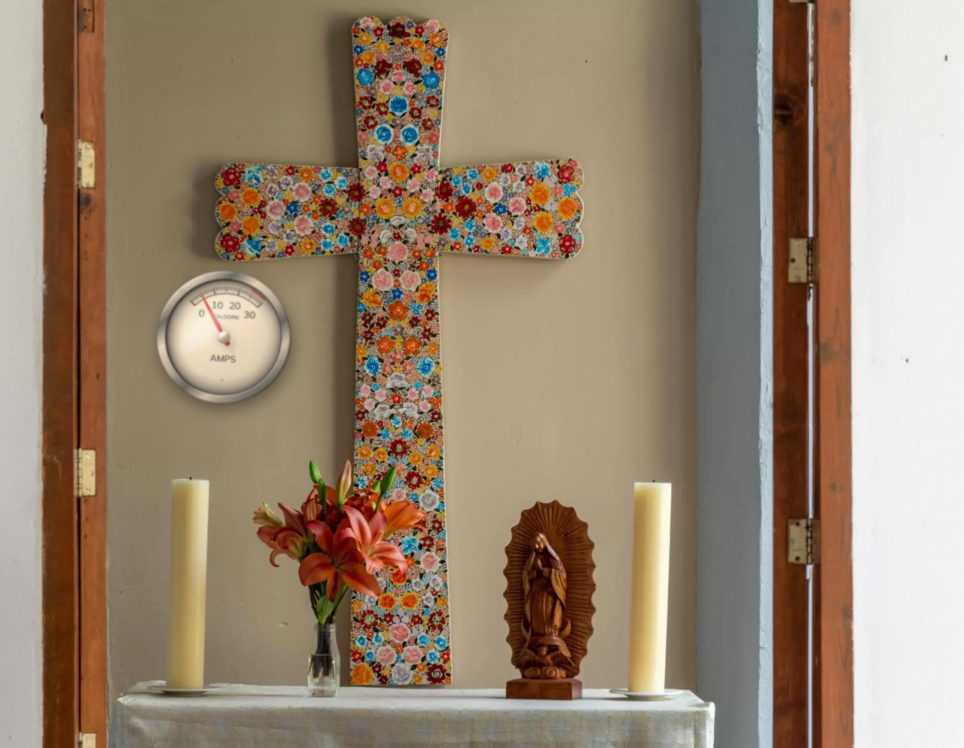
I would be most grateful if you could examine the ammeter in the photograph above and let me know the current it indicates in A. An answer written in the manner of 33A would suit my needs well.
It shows 5A
